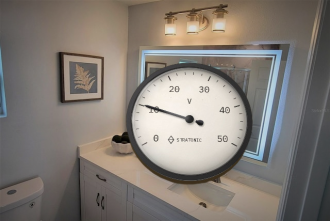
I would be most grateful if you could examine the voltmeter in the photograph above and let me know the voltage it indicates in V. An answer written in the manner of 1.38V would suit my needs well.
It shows 10V
